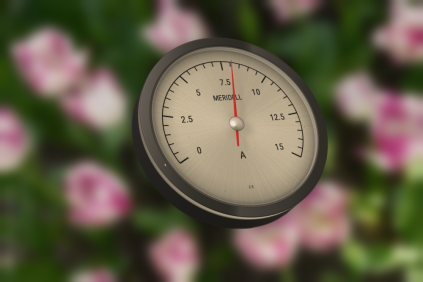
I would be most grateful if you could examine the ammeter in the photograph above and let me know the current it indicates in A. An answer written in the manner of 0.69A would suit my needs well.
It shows 8A
